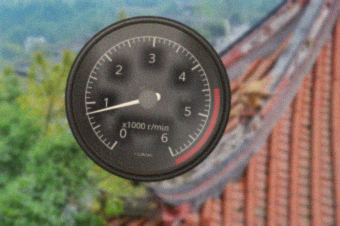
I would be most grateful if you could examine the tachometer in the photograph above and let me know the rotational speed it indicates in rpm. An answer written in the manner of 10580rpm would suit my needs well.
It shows 800rpm
